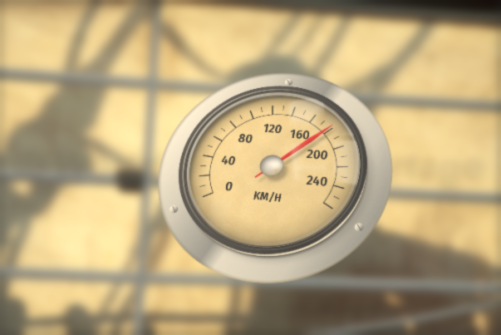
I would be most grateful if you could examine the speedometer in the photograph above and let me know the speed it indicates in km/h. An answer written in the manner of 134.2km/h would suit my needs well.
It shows 180km/h
